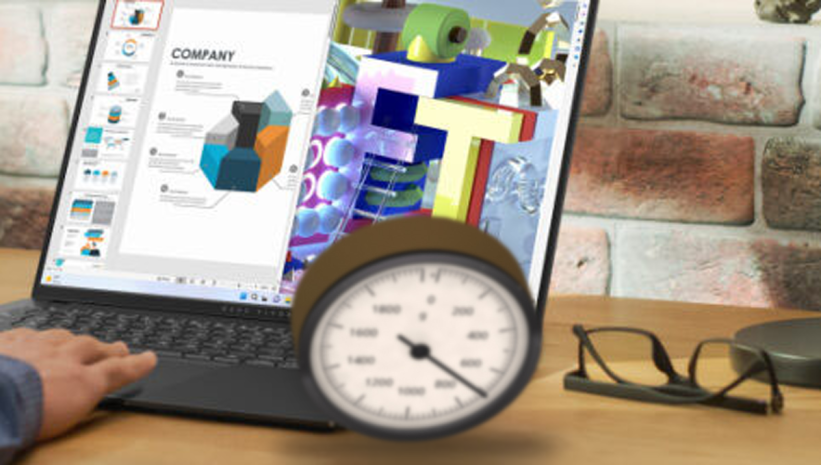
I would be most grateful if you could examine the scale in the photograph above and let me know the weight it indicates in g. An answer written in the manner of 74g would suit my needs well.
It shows 700g
